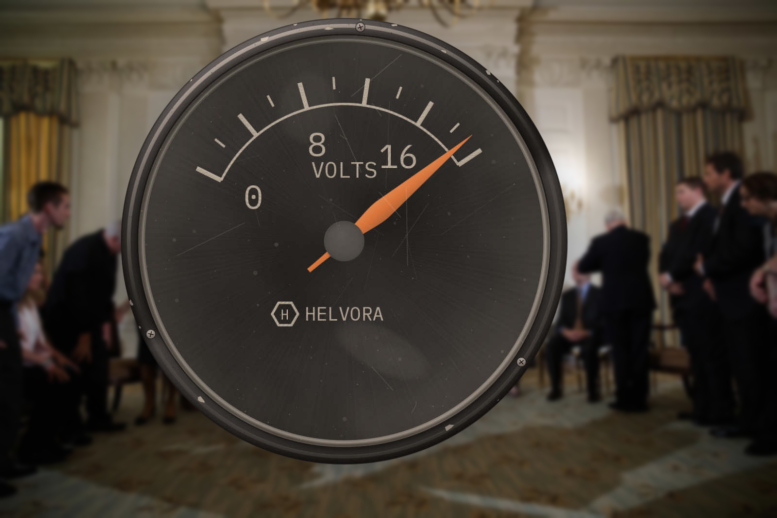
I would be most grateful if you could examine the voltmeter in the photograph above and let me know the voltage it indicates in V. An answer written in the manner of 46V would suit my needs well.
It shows 19V
